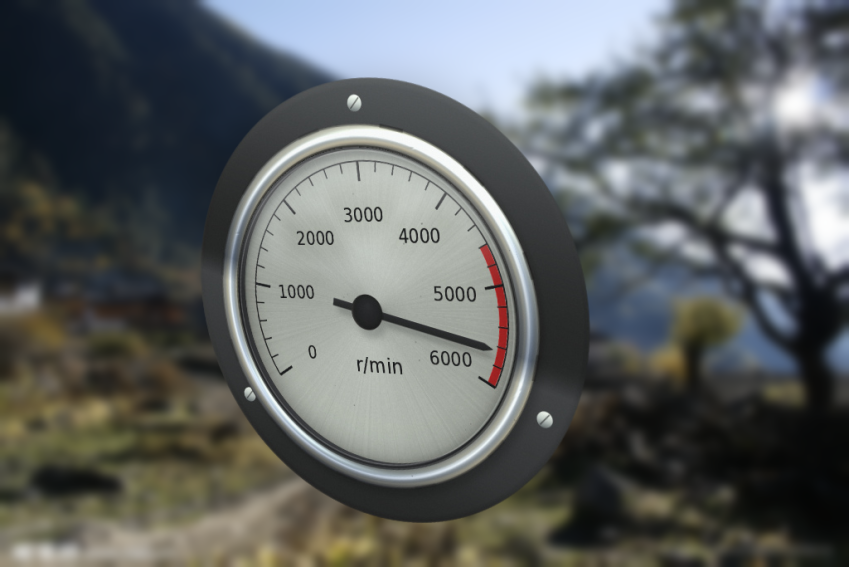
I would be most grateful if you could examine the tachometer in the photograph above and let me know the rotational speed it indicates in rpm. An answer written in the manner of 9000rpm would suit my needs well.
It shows 5600rpm
